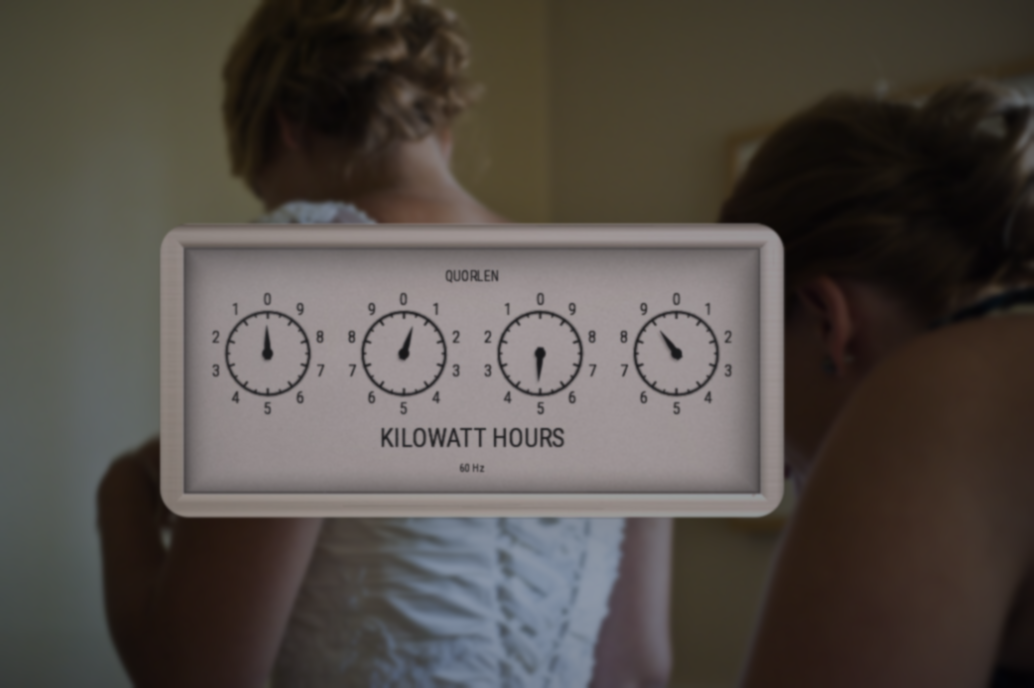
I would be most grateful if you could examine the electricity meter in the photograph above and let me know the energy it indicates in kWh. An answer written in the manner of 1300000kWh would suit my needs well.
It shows 49kWh
